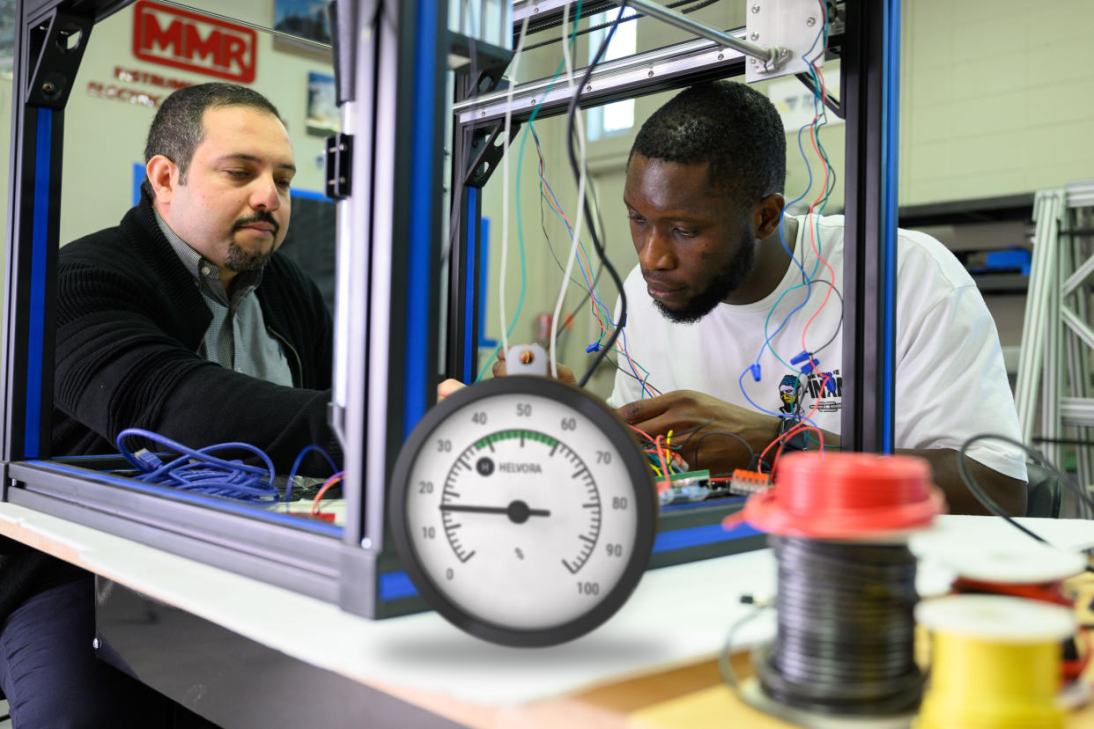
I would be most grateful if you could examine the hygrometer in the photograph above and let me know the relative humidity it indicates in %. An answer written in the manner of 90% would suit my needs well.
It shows 16%
